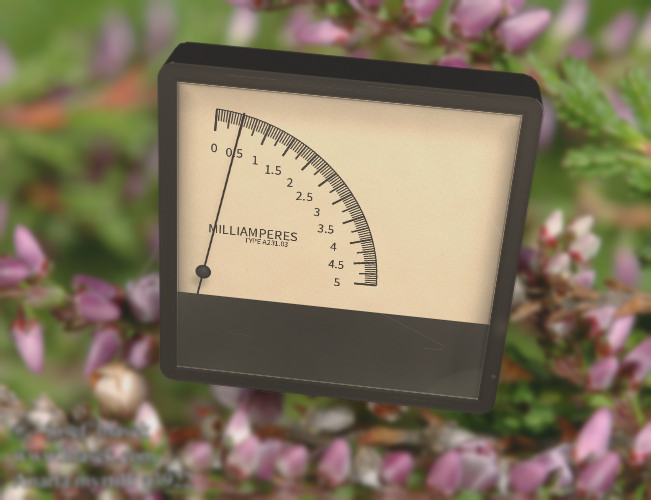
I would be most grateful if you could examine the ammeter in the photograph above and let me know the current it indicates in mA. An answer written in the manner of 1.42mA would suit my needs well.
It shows 0.5mA
